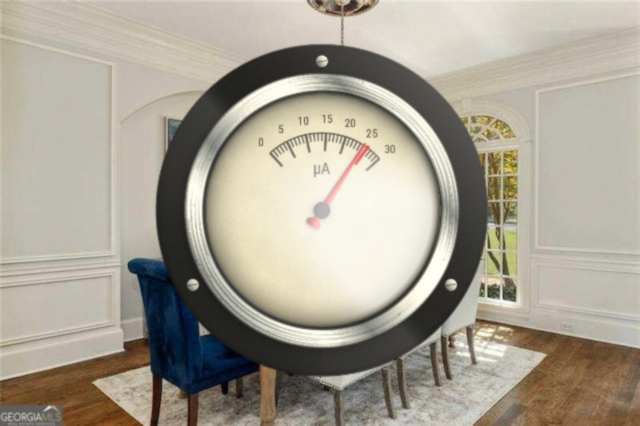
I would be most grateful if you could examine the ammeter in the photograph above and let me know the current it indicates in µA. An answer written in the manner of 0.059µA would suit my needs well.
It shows 25µA
